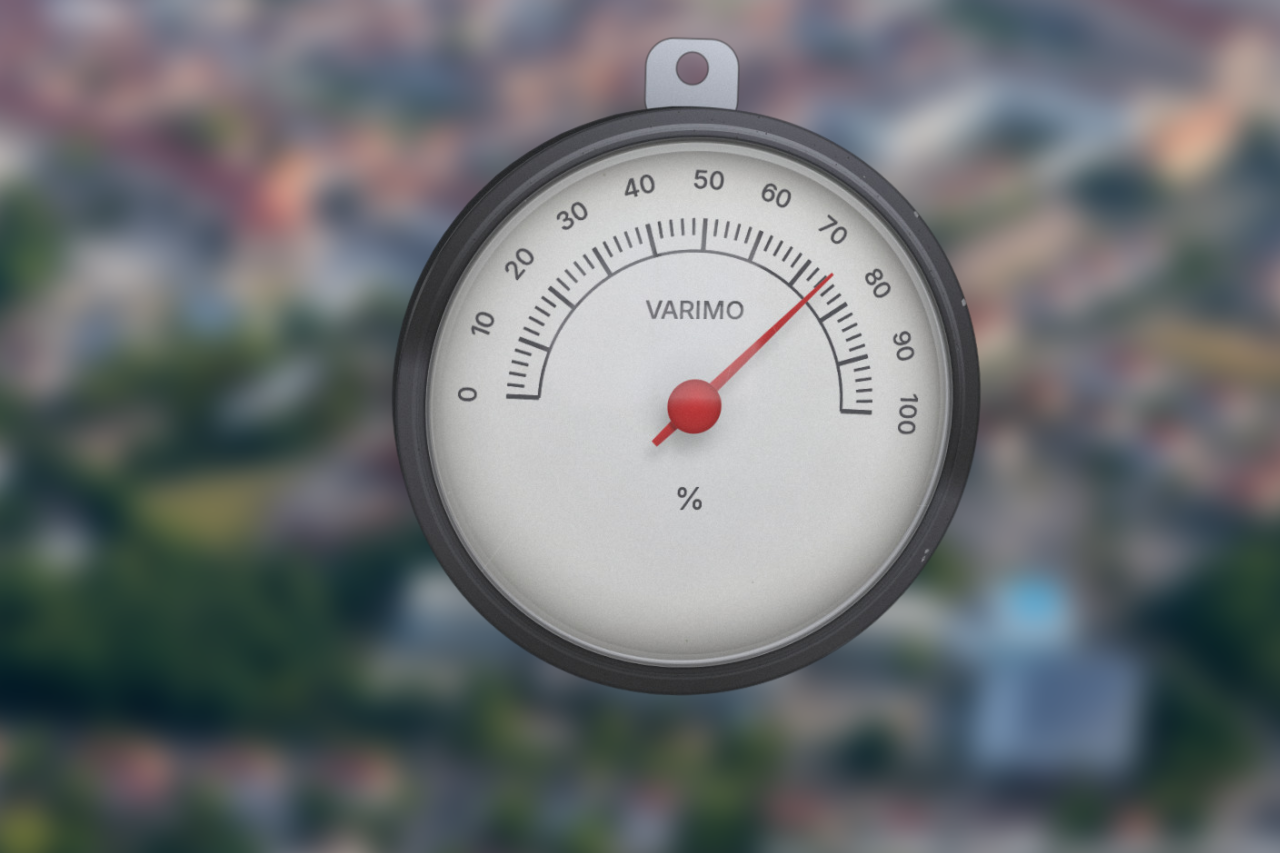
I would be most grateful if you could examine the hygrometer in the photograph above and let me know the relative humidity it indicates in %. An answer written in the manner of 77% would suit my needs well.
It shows 74%
